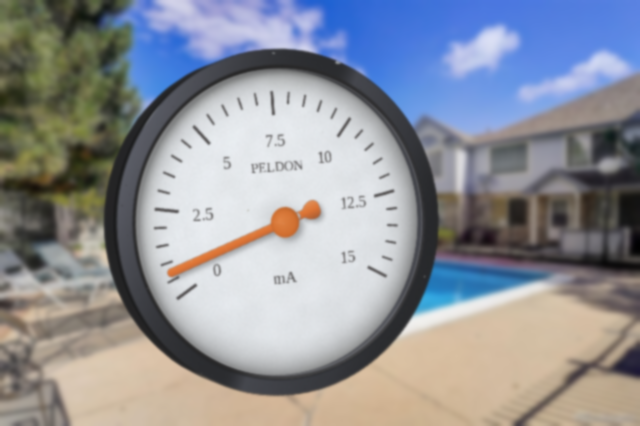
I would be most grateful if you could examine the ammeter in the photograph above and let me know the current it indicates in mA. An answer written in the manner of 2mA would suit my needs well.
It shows 0.75mA
